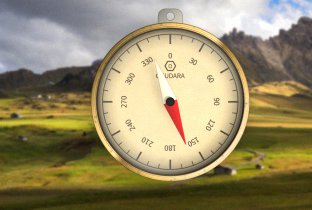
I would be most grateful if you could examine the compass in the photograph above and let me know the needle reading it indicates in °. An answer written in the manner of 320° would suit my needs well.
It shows 160°
